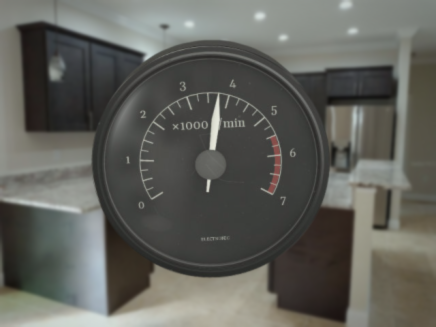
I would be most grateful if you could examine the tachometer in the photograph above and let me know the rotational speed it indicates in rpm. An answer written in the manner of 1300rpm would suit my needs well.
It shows 3750rpm
